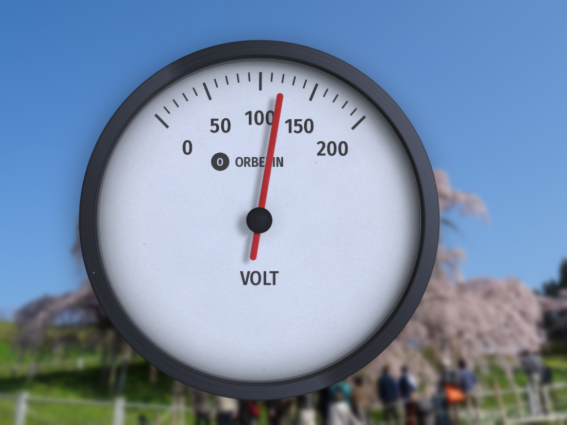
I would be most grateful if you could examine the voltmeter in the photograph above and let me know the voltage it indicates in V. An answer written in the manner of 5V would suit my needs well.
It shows 120V
